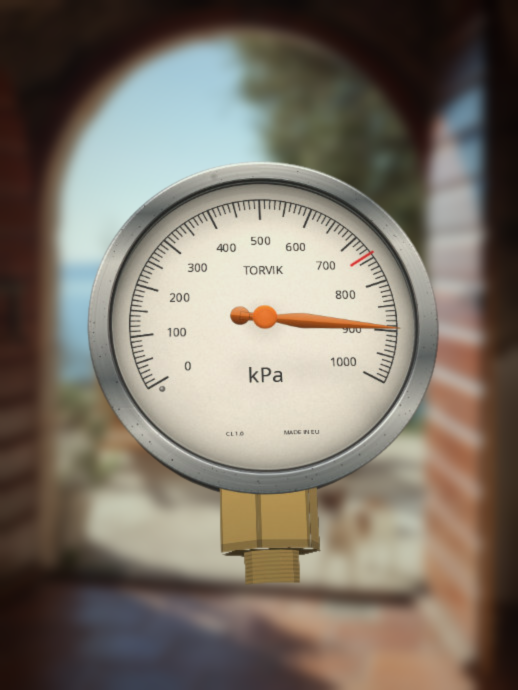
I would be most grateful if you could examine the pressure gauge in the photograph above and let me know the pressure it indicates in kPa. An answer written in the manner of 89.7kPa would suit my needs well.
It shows 900kPa
